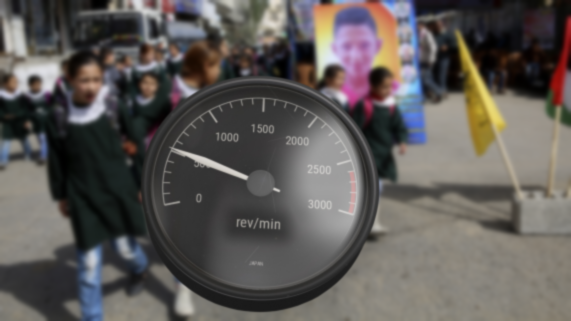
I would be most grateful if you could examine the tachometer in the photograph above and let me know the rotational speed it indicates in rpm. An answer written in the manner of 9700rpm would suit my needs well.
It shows 500rpm
